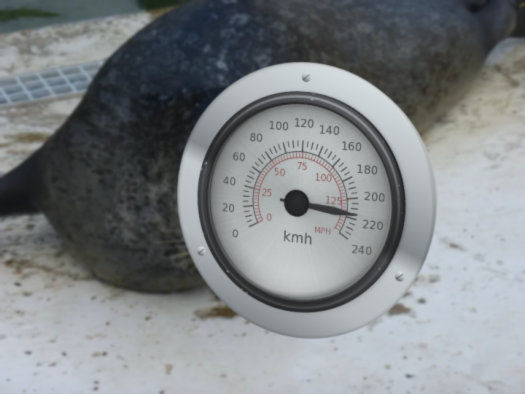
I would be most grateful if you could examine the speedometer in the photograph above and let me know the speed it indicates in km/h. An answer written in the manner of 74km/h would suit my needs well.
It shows 215km/h
